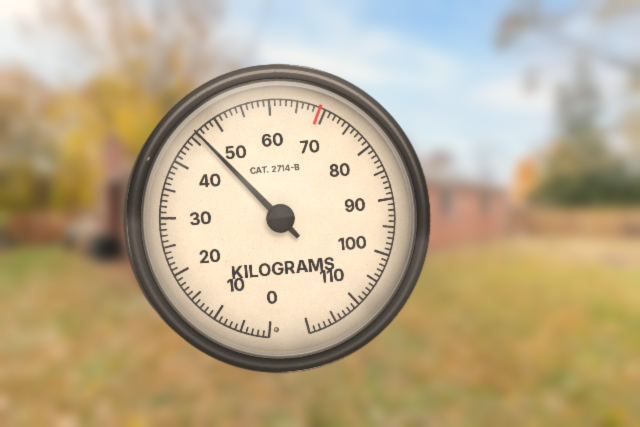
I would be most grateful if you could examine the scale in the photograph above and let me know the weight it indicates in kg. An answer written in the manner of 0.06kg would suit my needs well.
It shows 46kg
